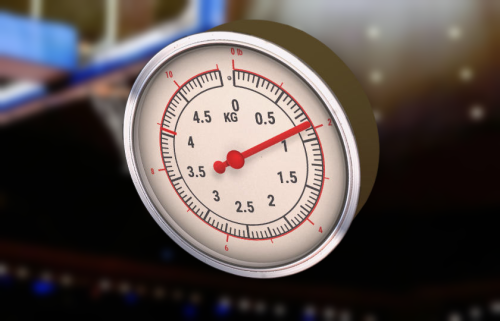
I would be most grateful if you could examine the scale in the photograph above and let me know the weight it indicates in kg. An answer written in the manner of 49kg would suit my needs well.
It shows 0.85kg
